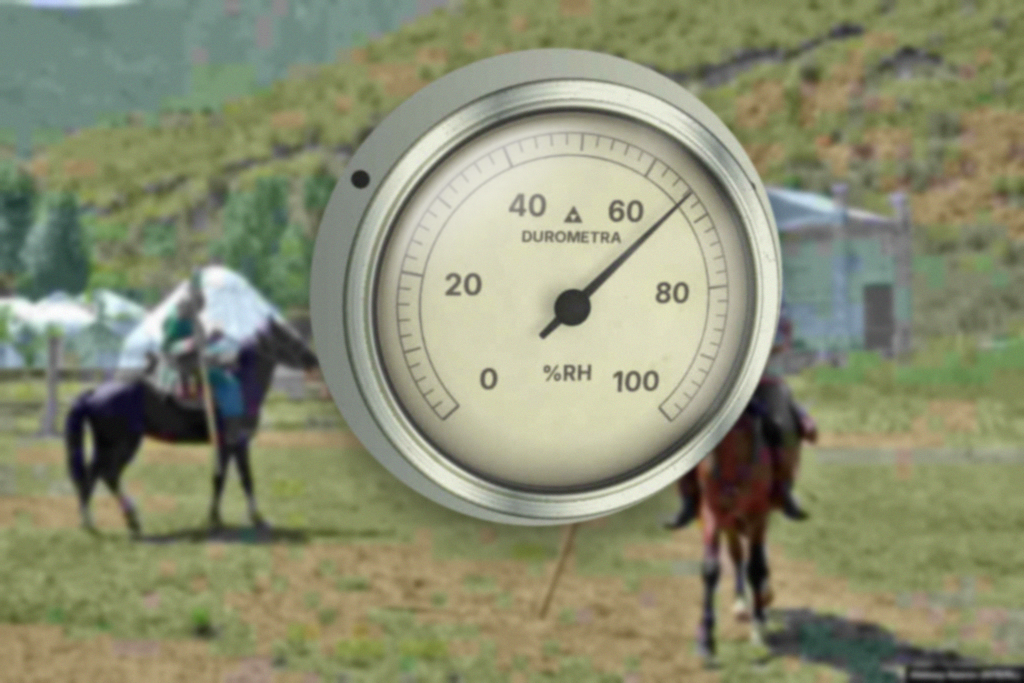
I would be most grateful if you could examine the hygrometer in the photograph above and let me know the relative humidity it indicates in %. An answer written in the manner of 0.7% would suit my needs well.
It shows 66%
